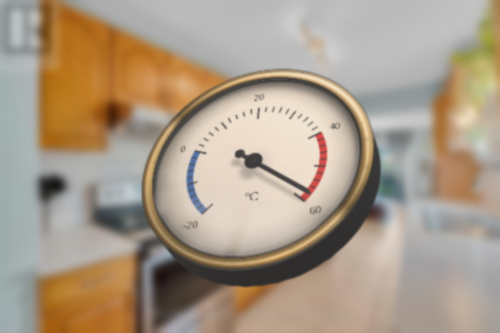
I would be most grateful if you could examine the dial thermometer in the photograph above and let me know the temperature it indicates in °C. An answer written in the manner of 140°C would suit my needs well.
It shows 58°C
